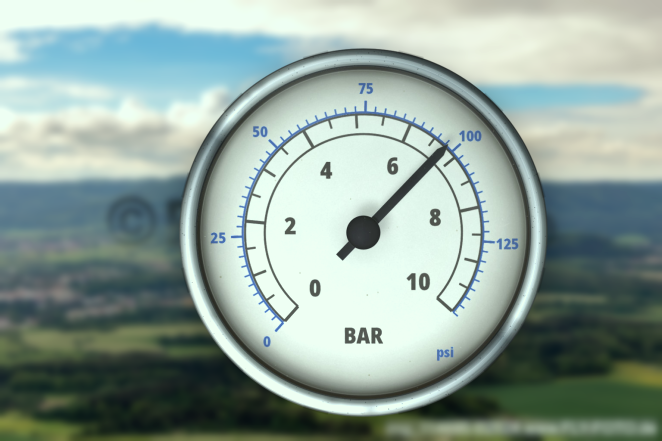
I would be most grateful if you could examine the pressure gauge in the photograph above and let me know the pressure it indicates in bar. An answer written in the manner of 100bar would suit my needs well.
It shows 6.75bar
